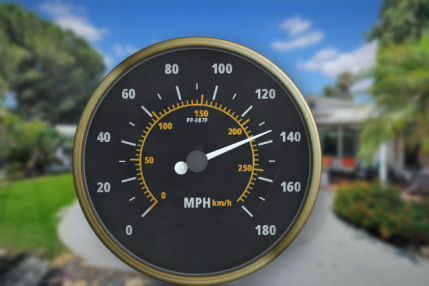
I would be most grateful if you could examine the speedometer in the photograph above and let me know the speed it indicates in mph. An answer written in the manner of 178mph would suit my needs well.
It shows 135mph
